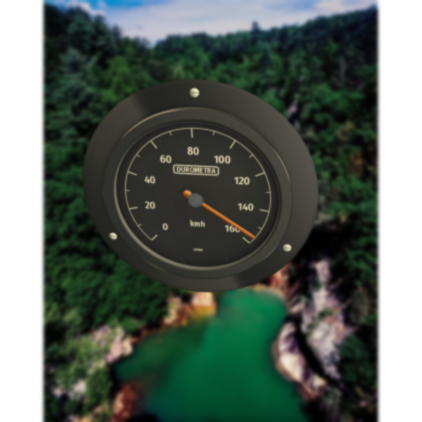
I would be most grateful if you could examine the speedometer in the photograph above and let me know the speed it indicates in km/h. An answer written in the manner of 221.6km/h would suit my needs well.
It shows 155km/h
